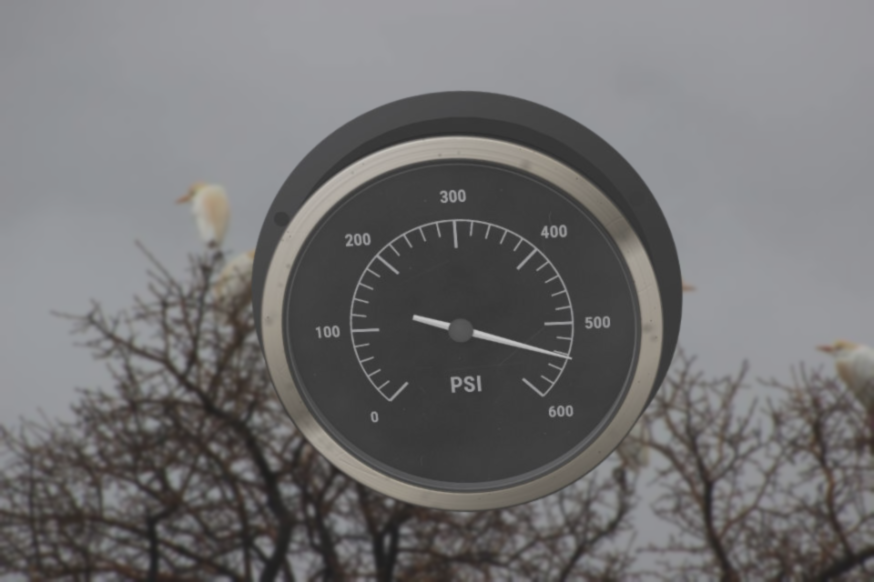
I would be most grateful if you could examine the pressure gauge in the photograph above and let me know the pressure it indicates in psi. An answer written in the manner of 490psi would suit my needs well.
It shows 540psi
